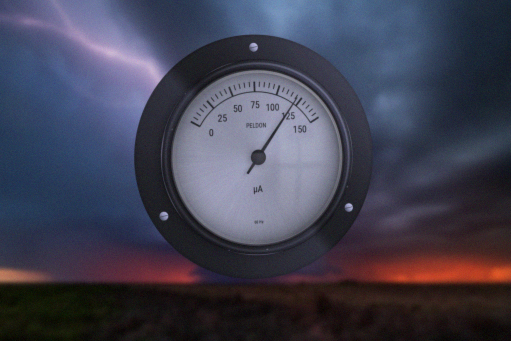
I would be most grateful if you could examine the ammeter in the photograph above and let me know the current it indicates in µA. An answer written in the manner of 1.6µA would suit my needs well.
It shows 120µA
